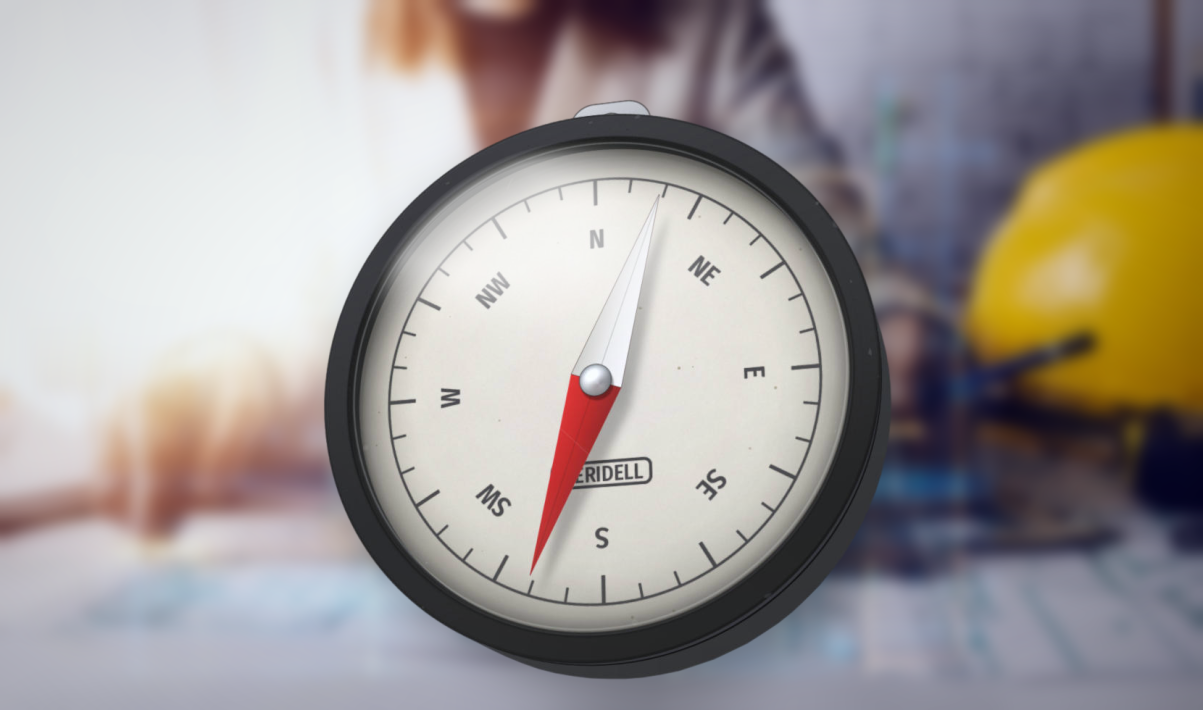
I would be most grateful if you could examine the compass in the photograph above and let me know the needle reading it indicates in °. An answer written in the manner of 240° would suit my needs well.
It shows 200°
